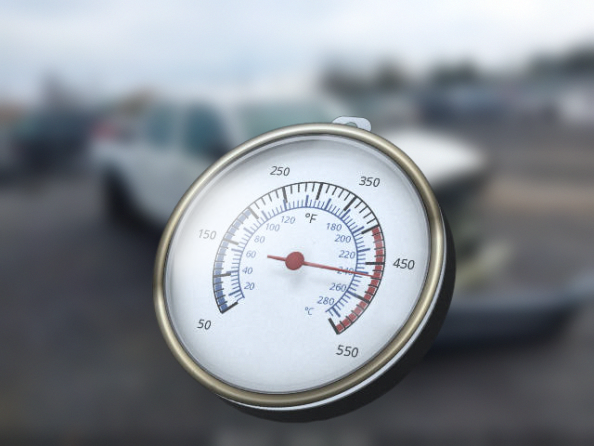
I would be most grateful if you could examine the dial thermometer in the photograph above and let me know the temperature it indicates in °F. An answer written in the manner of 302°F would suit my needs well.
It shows 470°F
